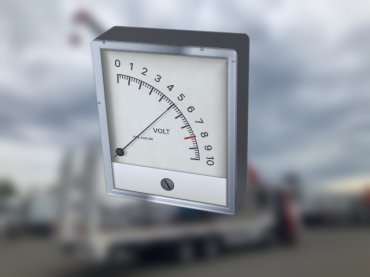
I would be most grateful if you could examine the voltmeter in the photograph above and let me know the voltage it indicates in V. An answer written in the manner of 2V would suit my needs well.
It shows 5V
